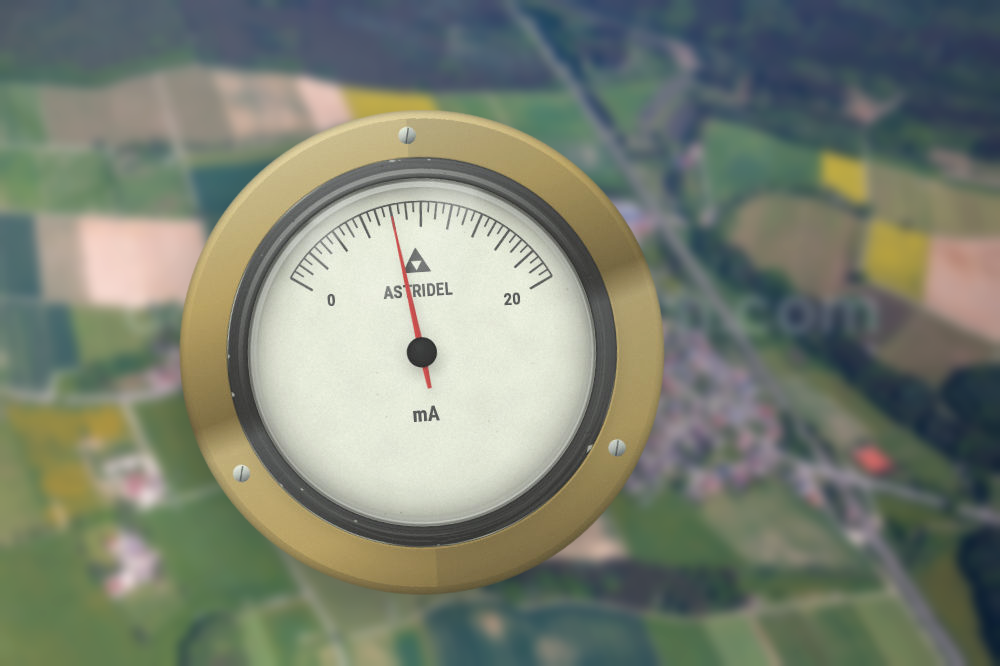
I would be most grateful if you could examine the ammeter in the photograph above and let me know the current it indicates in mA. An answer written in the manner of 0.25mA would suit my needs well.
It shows 8mA
